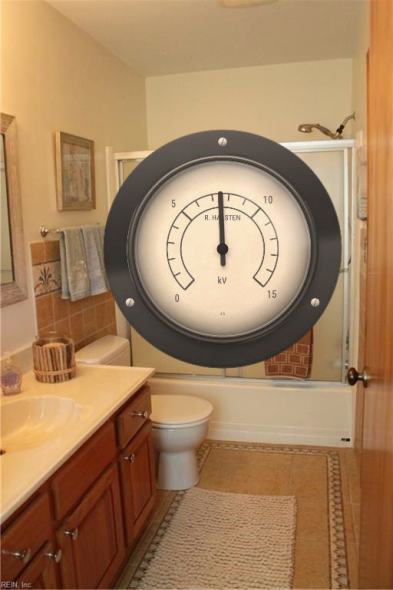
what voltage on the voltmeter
7.5 kV
